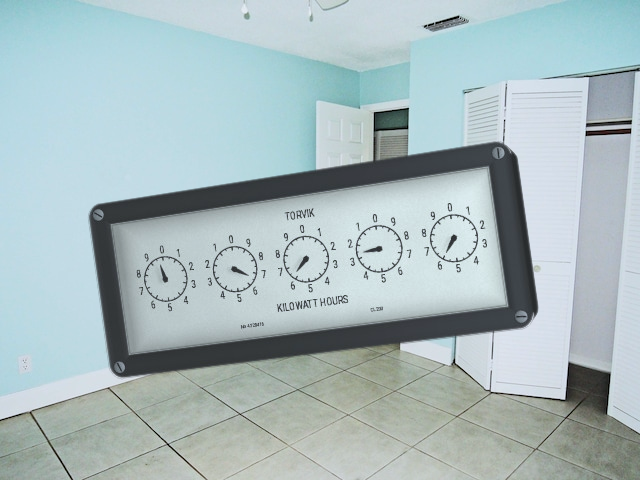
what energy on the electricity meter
96626 kWh
